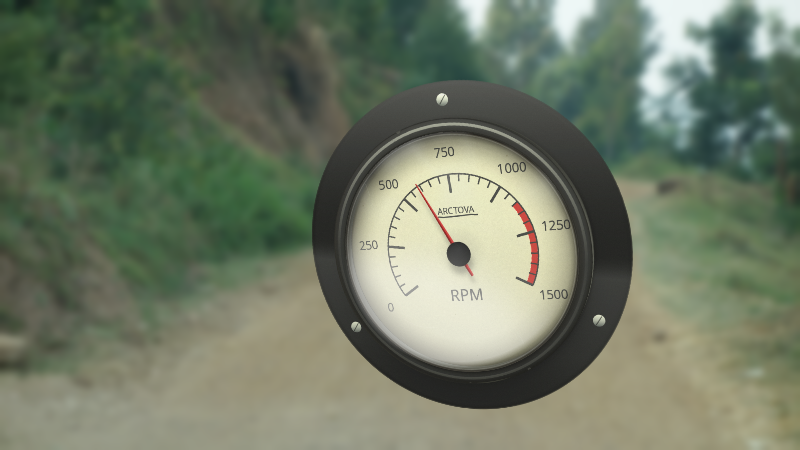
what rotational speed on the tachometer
600 rpm
